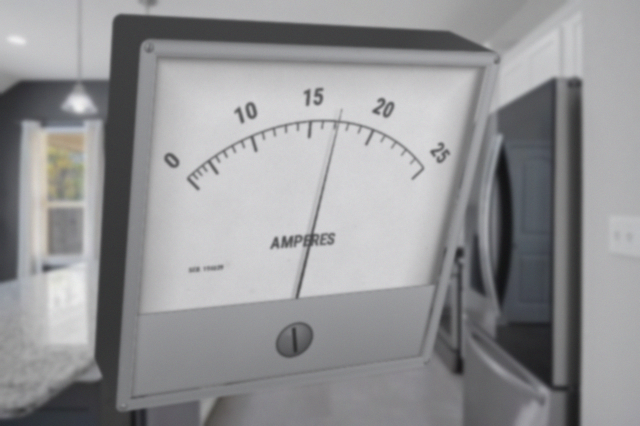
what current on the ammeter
17 A
